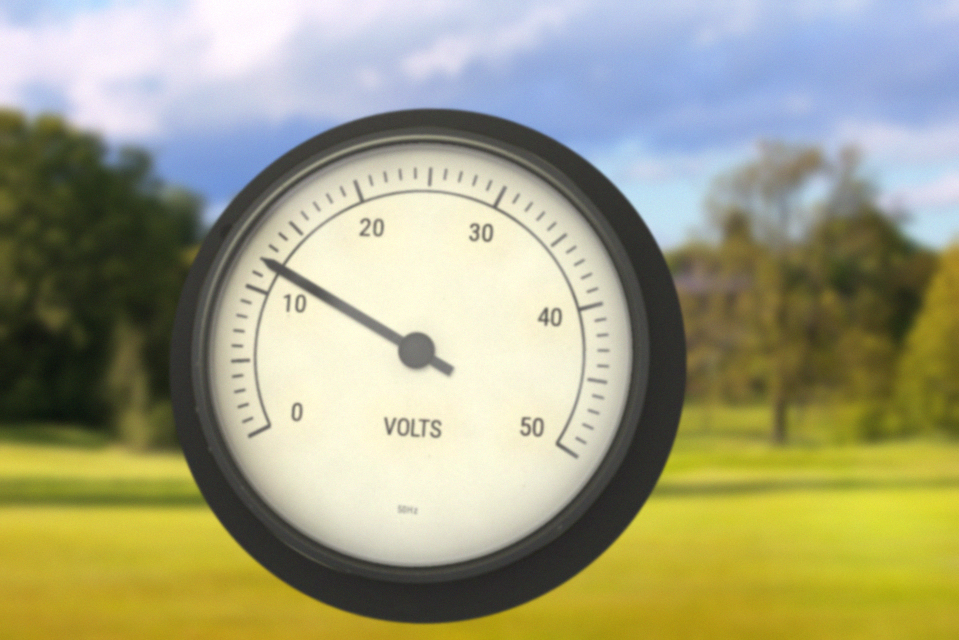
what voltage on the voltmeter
12 V
